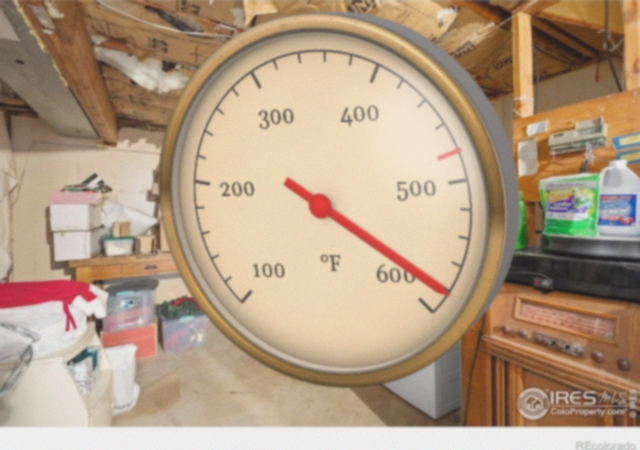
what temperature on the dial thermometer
580 °F
